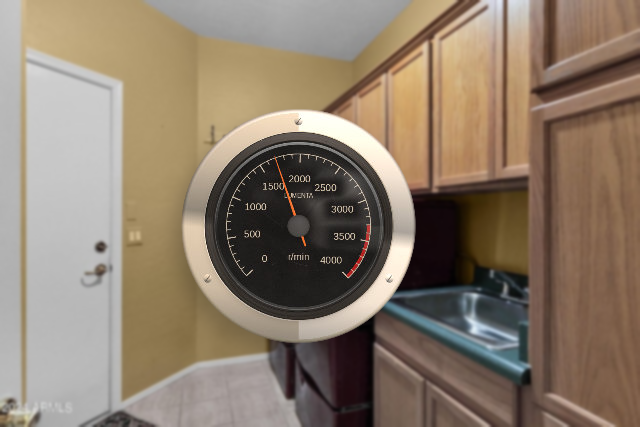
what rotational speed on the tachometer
1700 rpm
